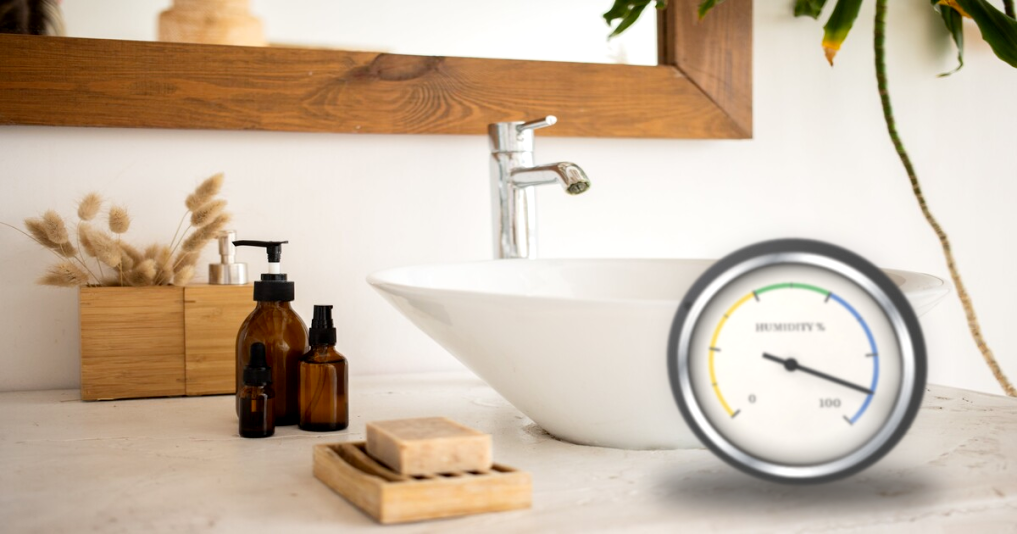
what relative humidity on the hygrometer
90 %
